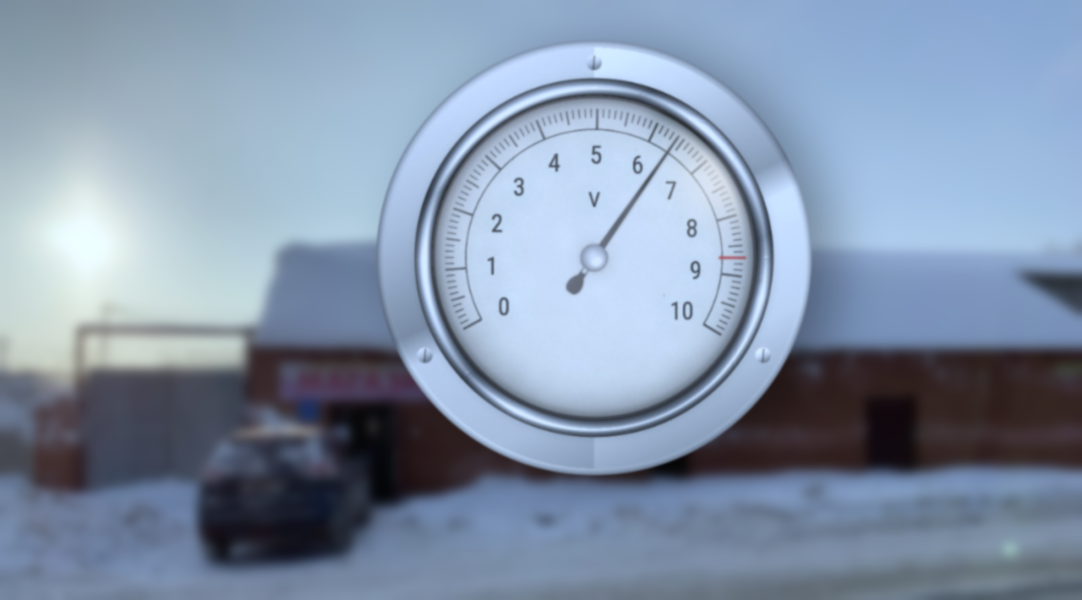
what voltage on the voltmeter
6.4 V
